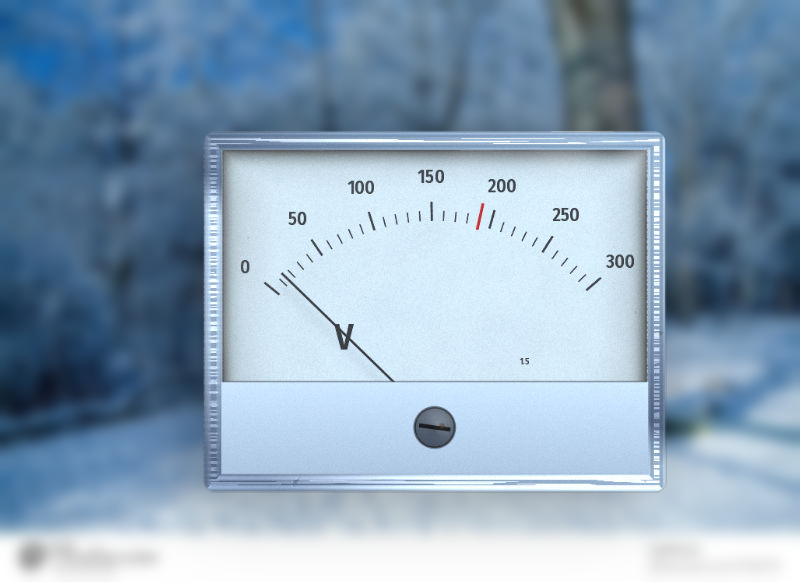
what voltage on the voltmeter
15 V
